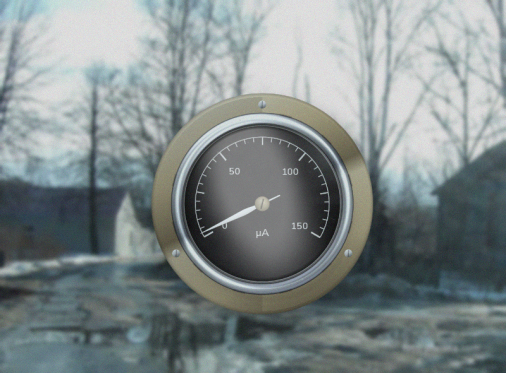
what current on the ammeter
2.5 µA
